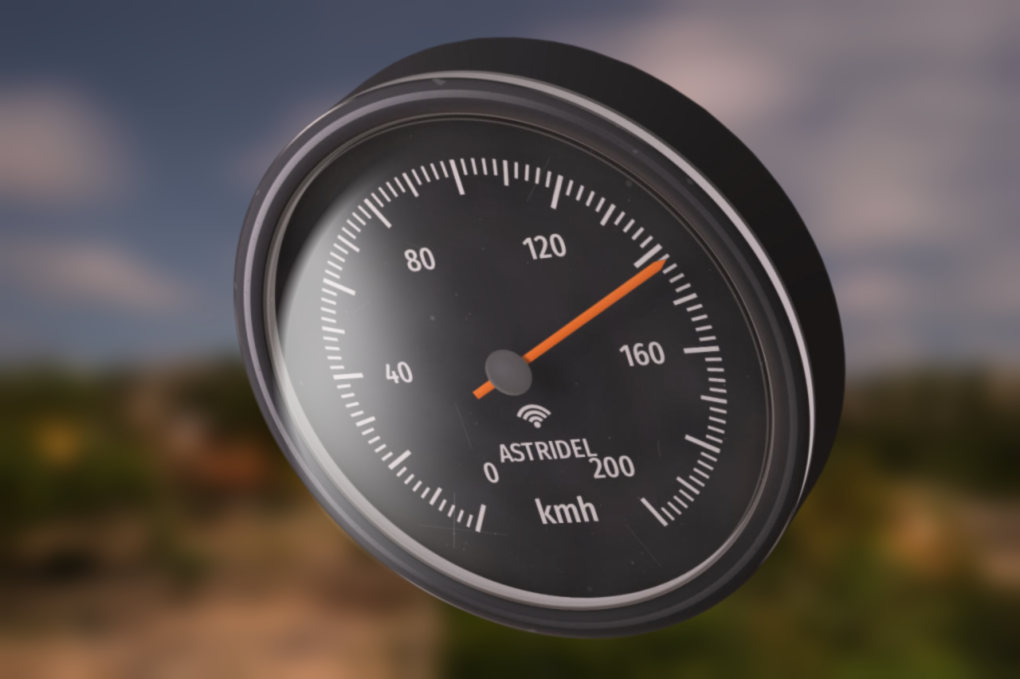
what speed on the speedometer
142 km/h
